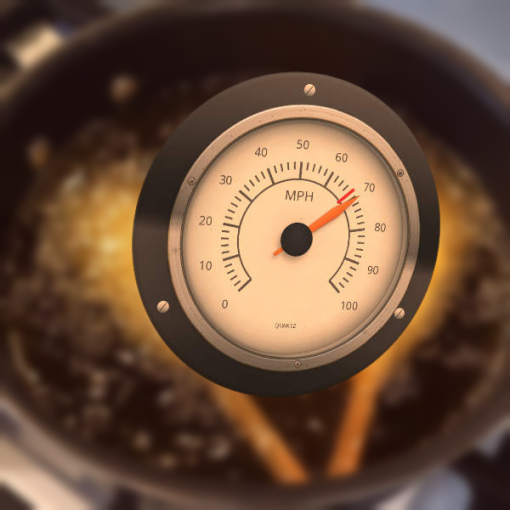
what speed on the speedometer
70 mph
